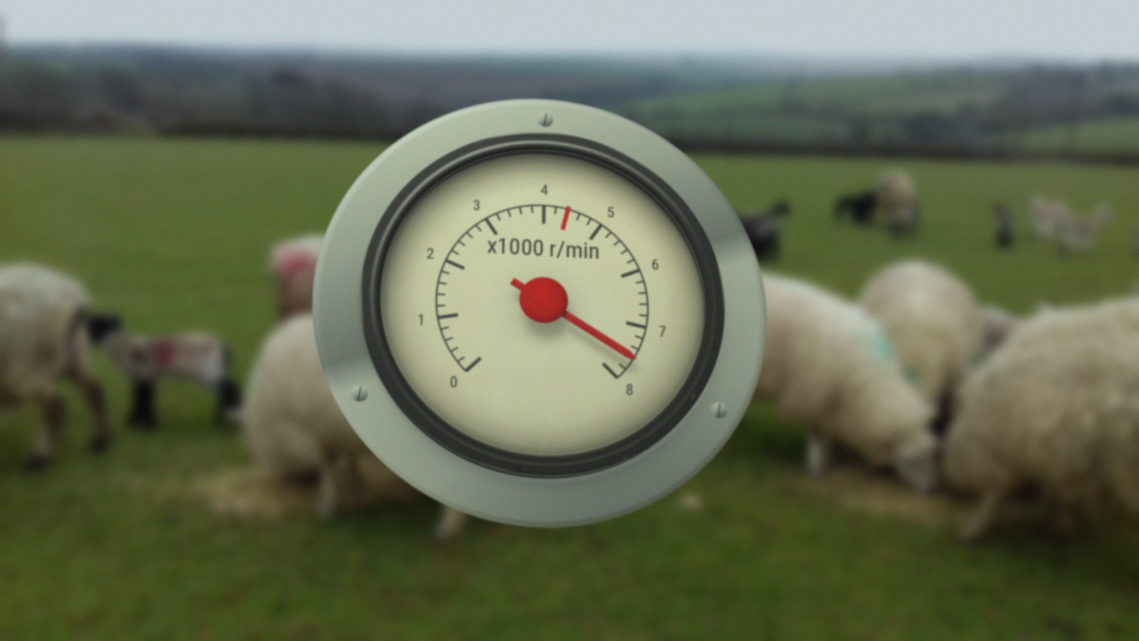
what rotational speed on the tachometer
7600 rpm
